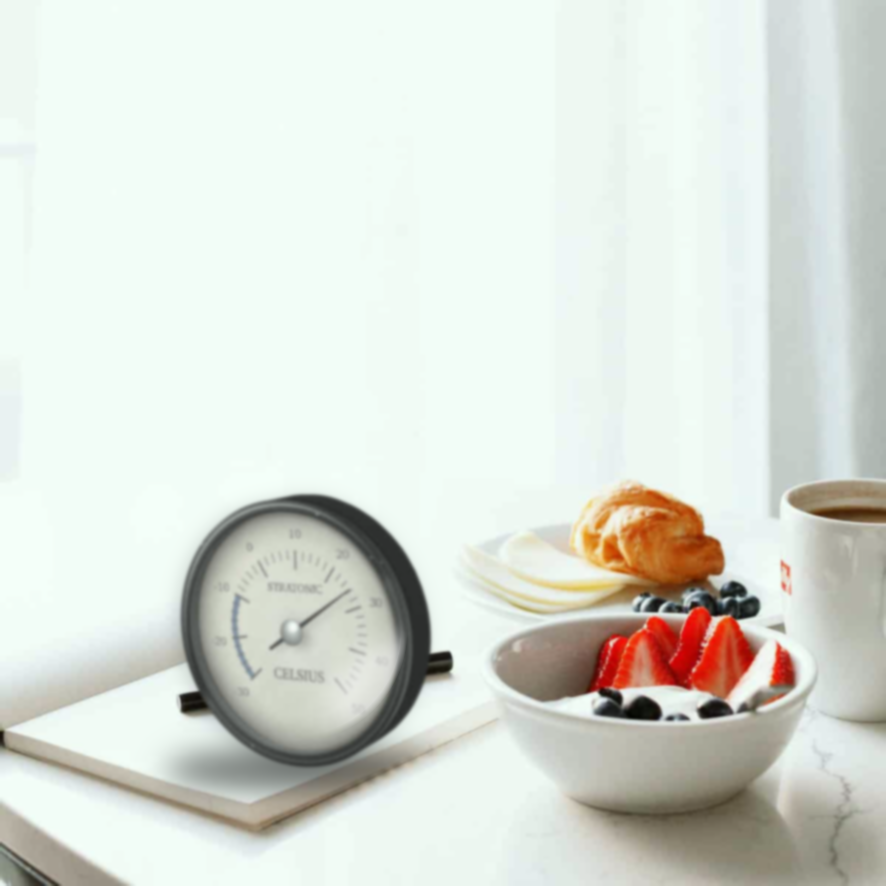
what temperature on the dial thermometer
26 °C
